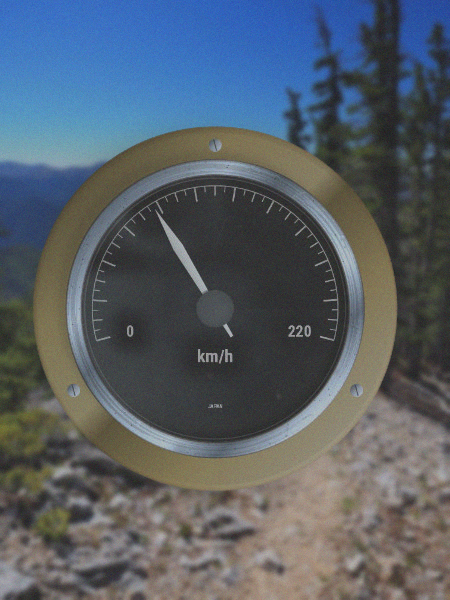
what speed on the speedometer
77.5 km/h
